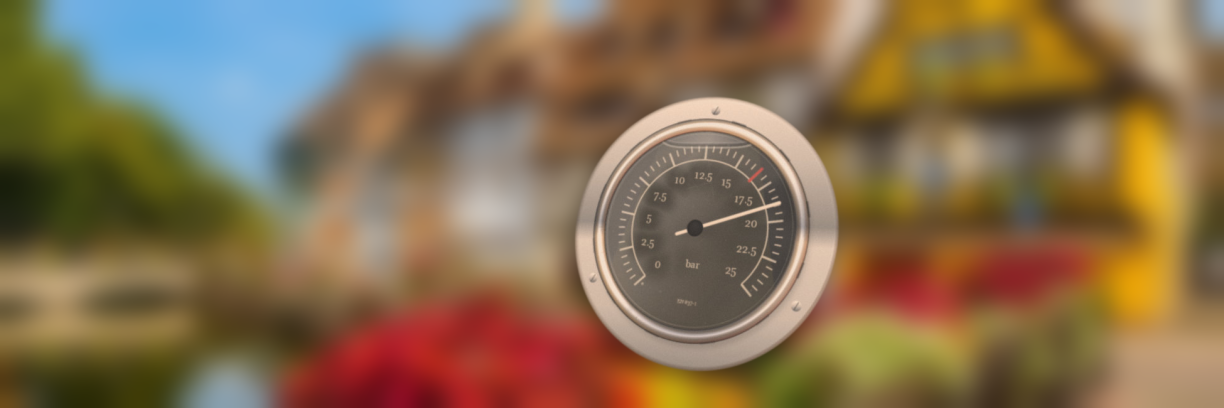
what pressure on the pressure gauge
19 bar
